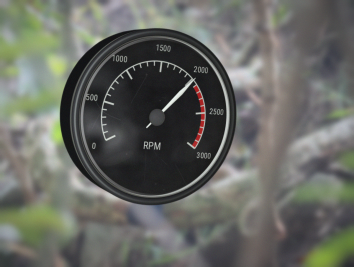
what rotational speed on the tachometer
2000 rpm
